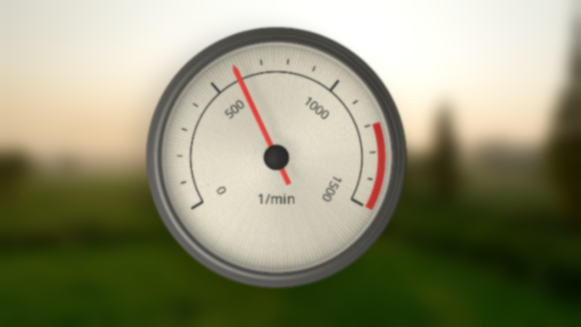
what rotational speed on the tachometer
600 rpm
